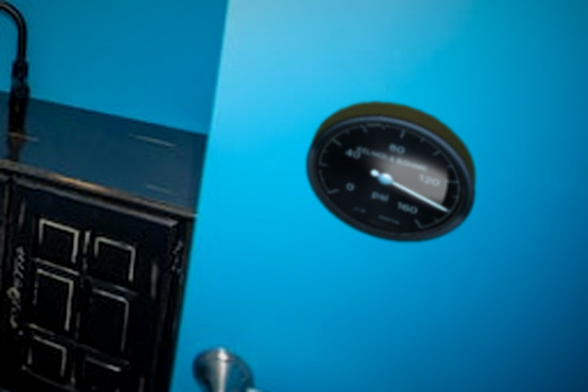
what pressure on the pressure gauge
140 psi
